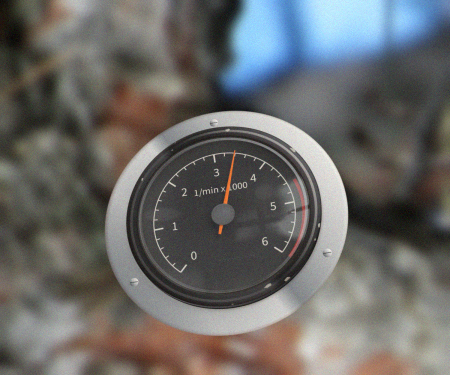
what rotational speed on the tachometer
3400 rpm
